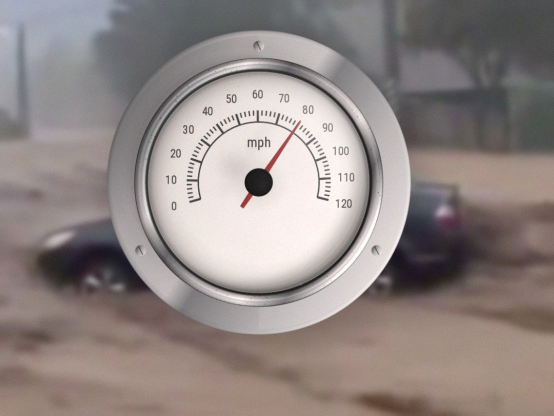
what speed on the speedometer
80 mph
